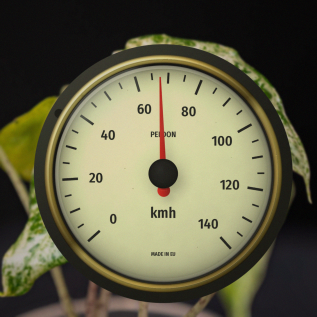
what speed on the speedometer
67.5 km/h
